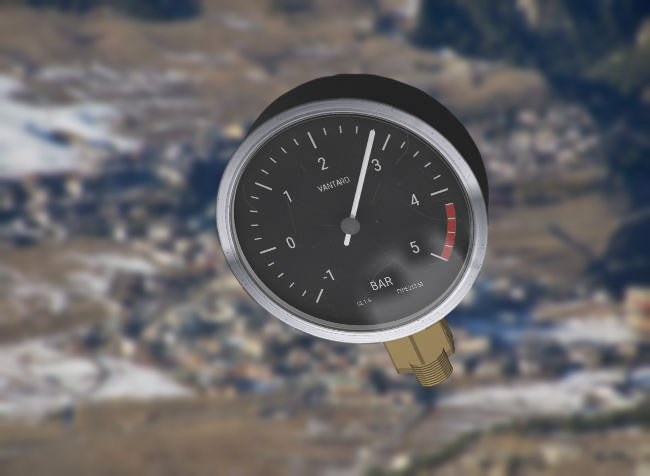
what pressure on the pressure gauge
2.8 bar
